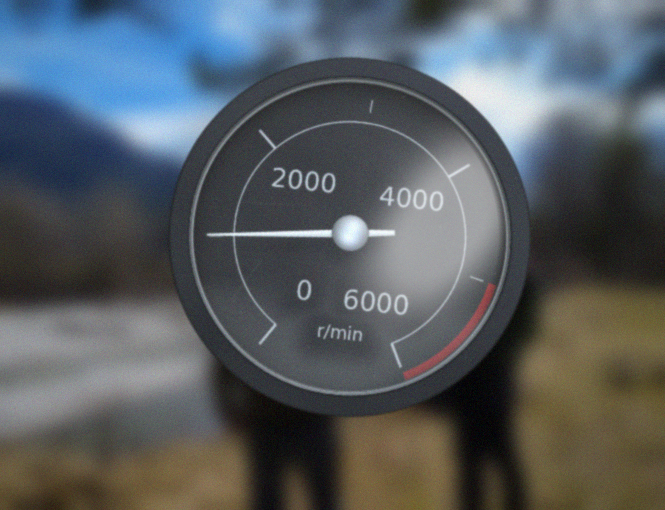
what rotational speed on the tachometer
1000 rpm
